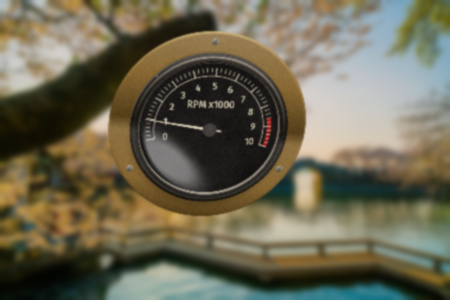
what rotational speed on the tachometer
1000 rpm
